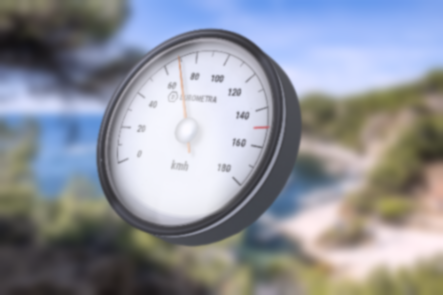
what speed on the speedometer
70 km/h
